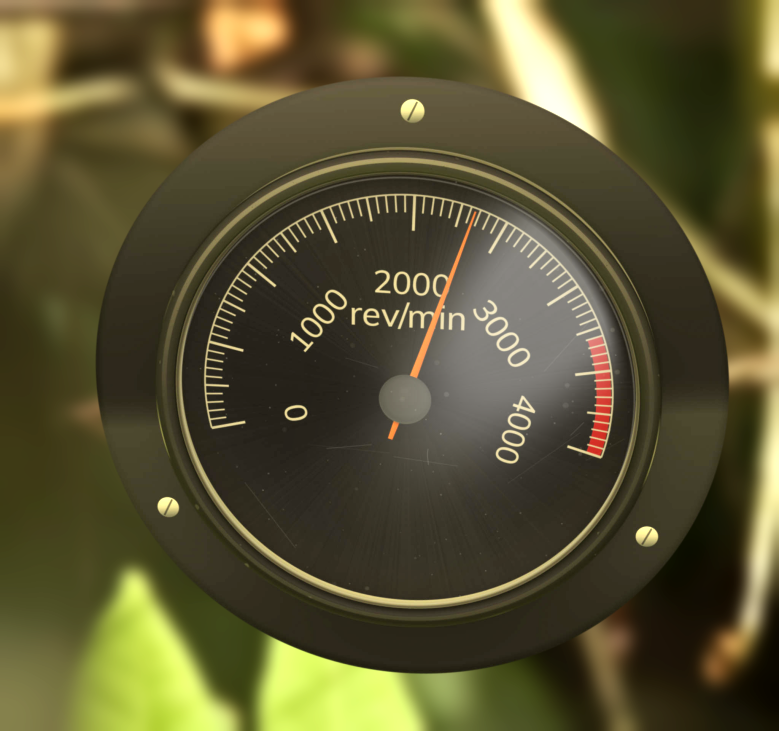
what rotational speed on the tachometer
2325 rpm
